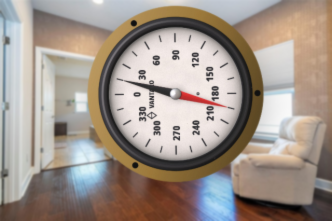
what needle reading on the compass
195 °
